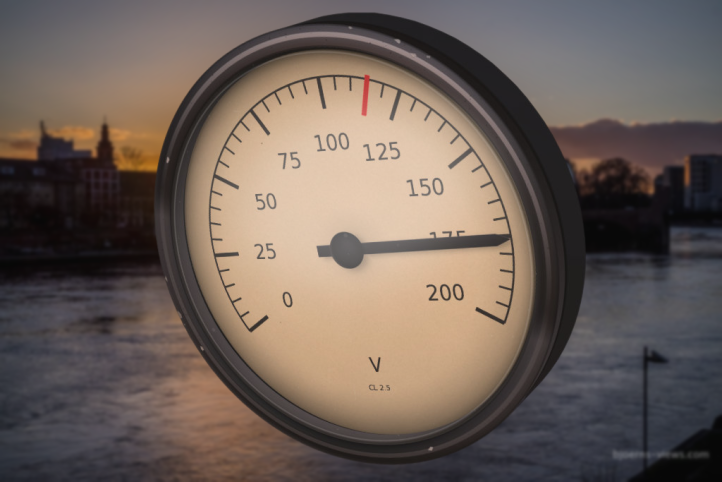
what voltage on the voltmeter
175 V
